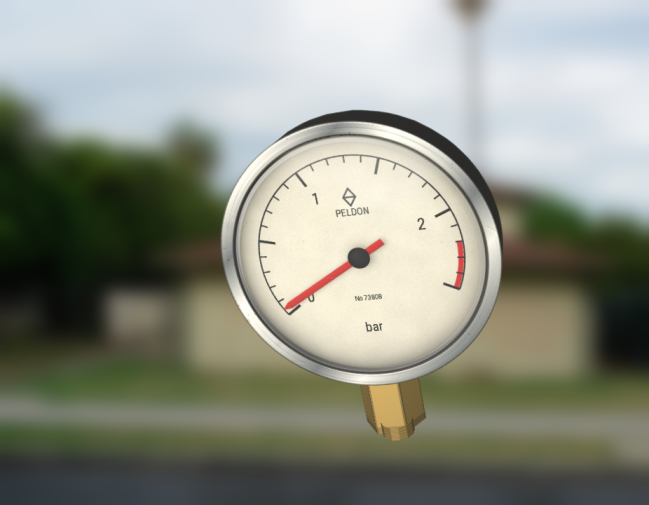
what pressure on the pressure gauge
0.05 bar
